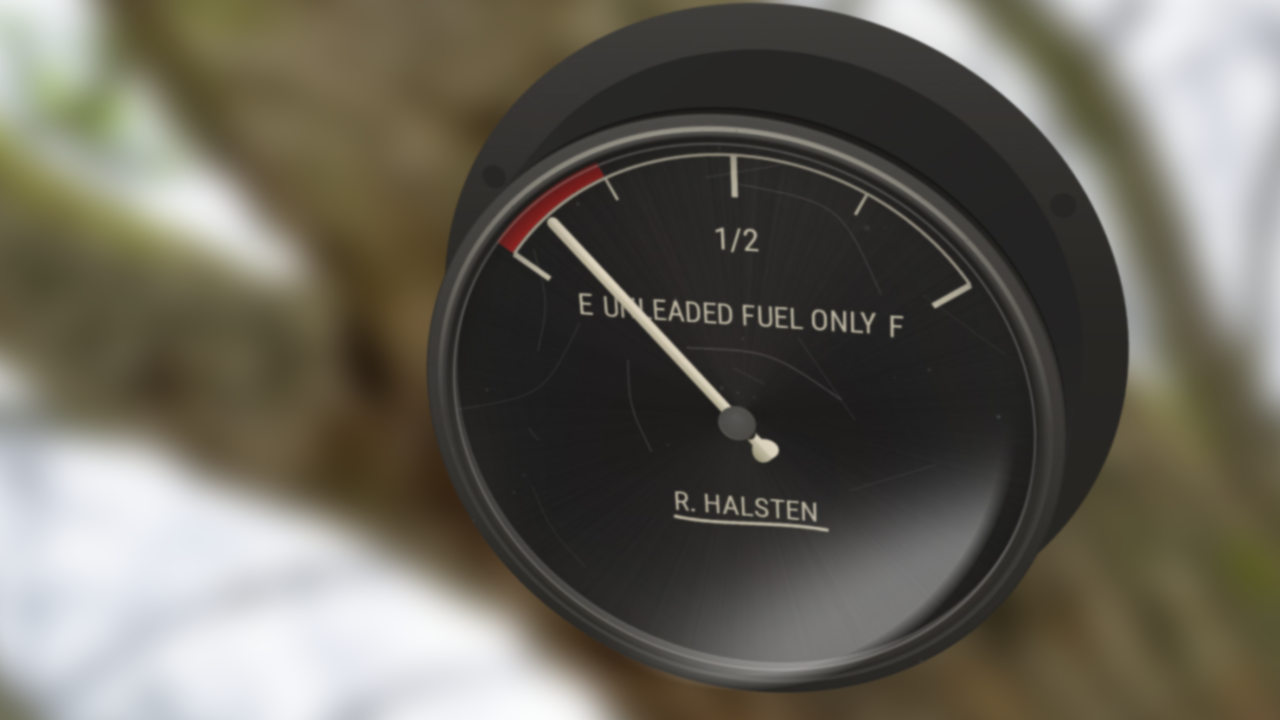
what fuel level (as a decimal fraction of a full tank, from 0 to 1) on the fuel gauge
0.125
